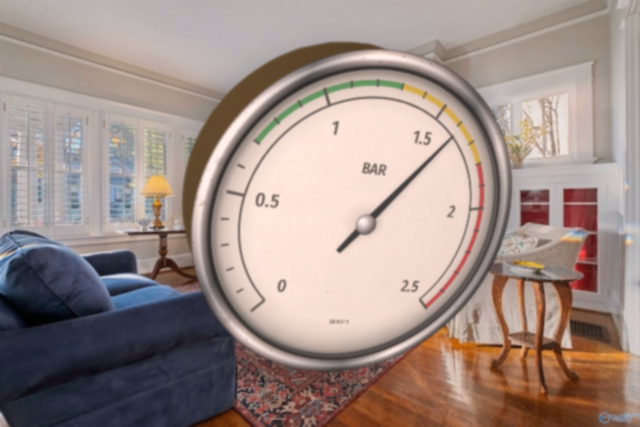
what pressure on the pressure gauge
1.6 bar
